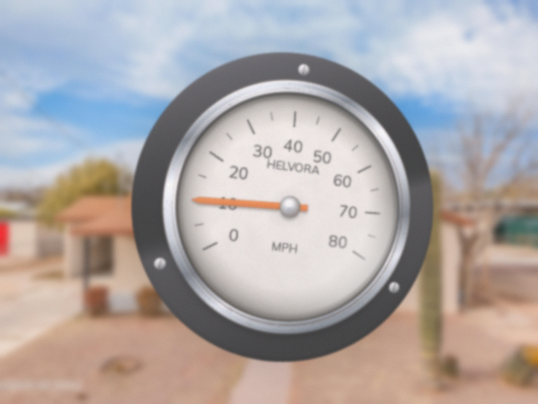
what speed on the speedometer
10 mph
